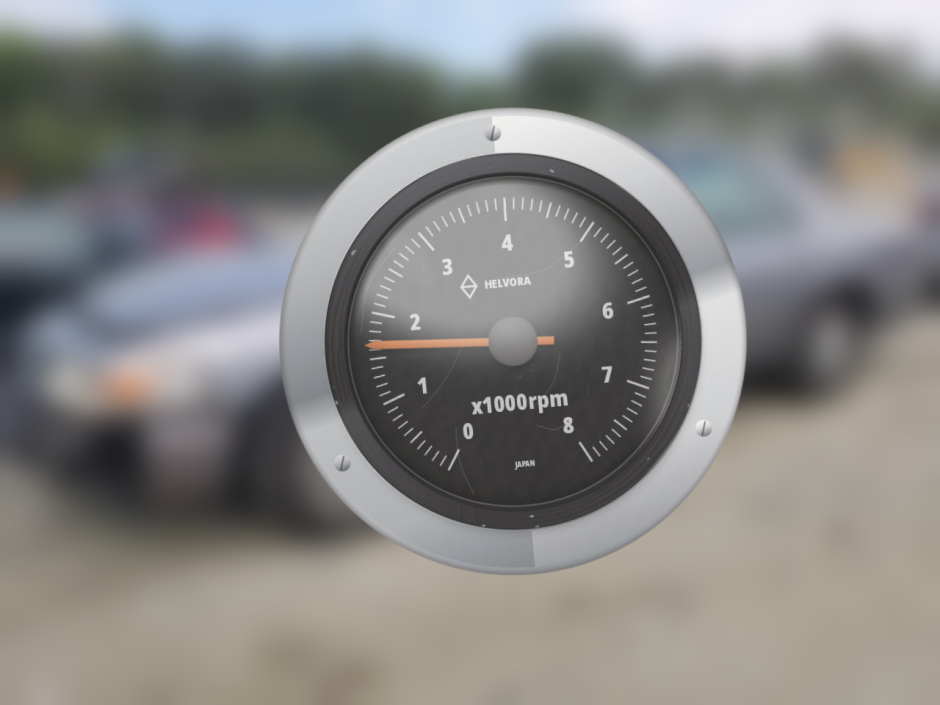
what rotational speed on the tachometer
1650 rpm
